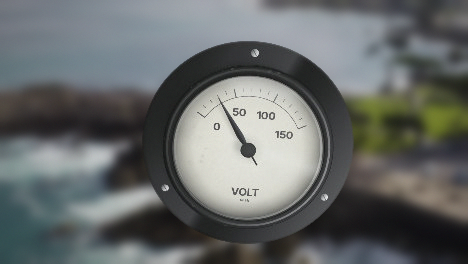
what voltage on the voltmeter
30 V
